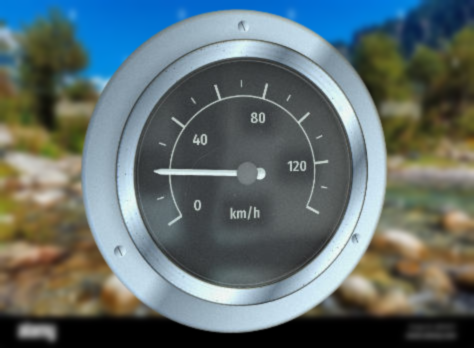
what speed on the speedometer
20 km/h
